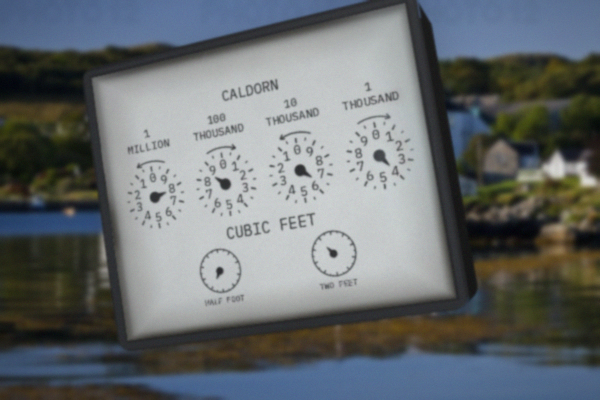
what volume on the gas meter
786400 ft³
